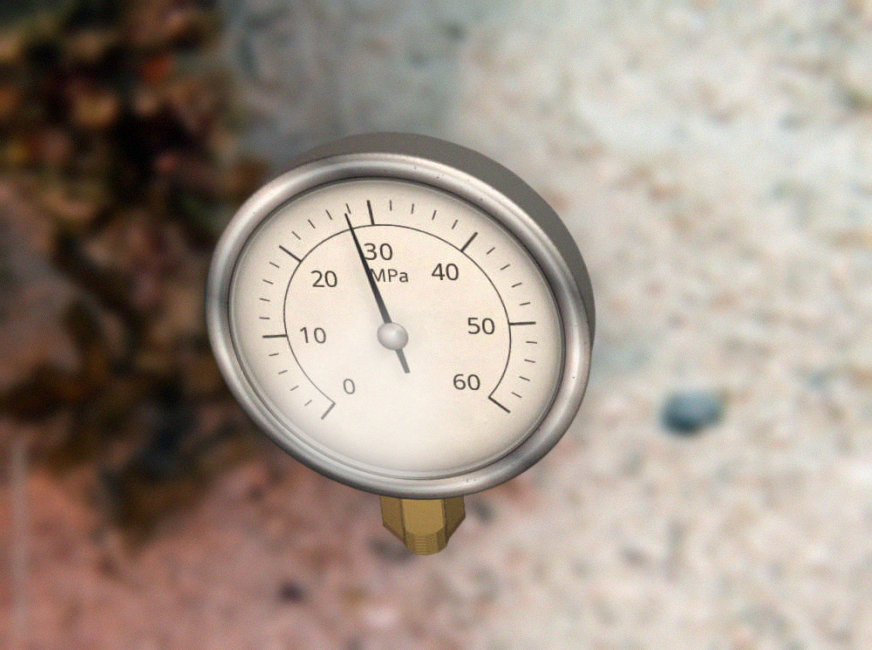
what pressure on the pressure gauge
28 MPa
